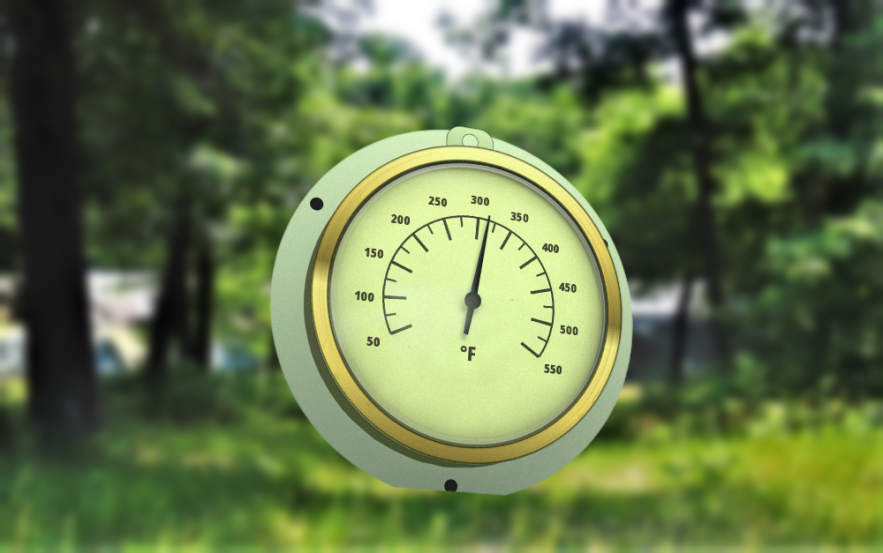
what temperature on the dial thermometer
312.5 °F
